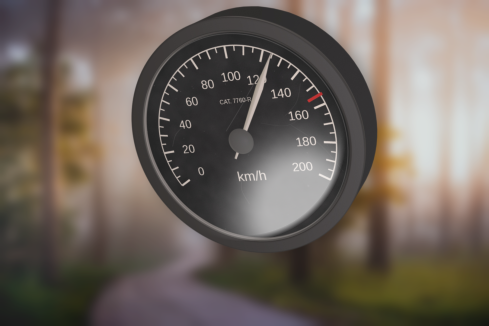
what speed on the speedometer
125 km/h
